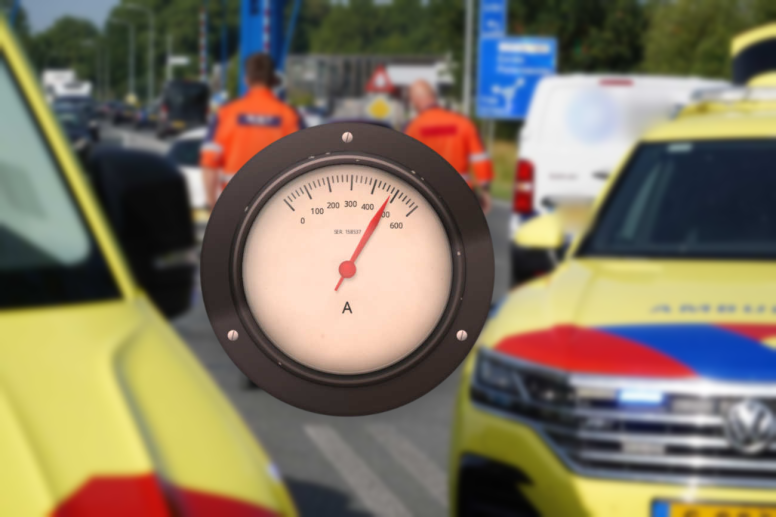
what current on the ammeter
480 A
